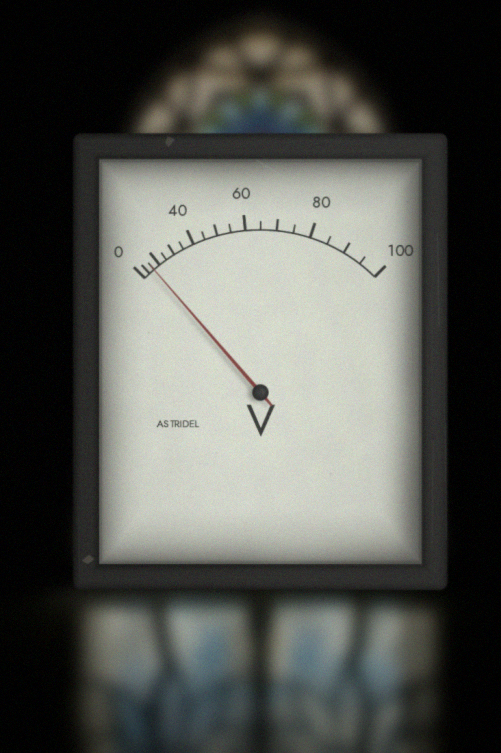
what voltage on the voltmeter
15 V
